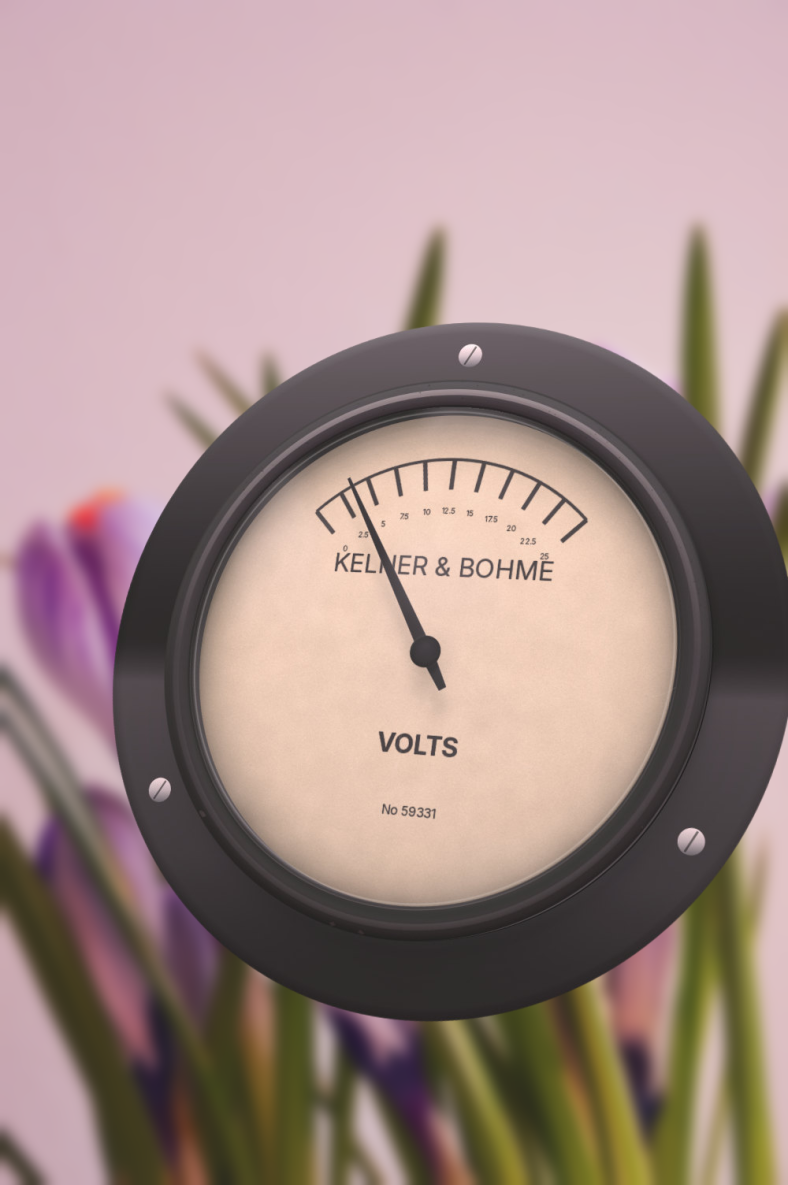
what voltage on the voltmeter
3.75 V
